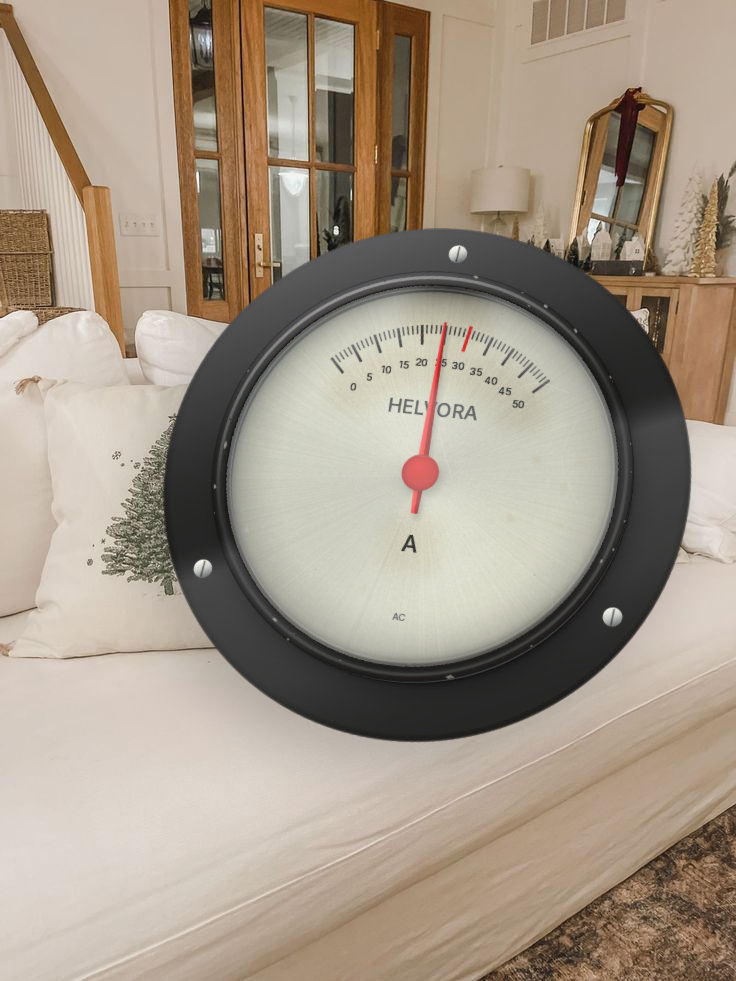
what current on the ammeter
25 A
